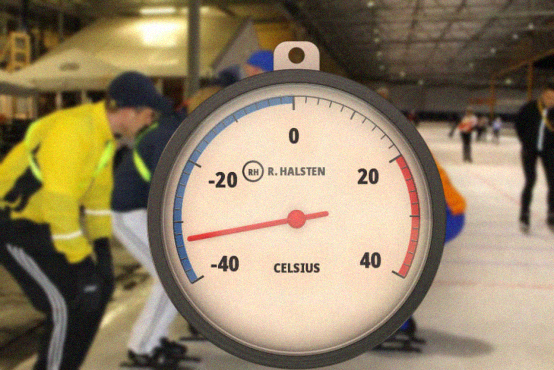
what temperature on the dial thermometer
-33 °C
